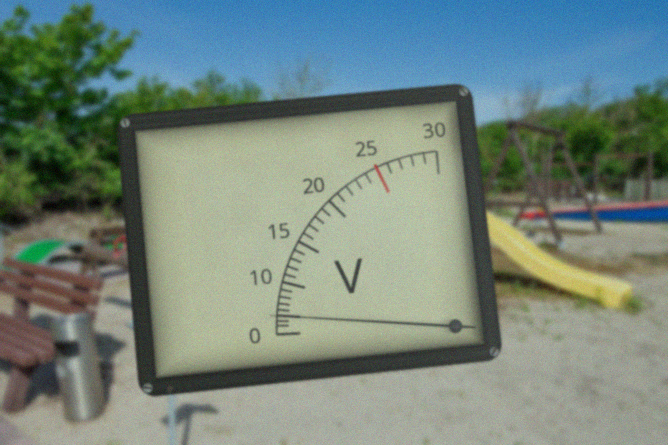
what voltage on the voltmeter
5 V
